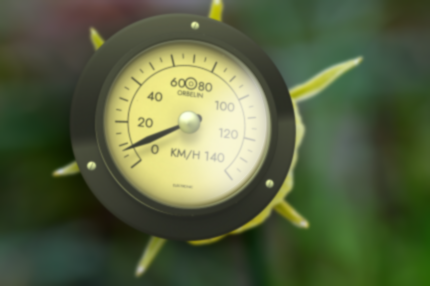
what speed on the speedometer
7.5 km/h
